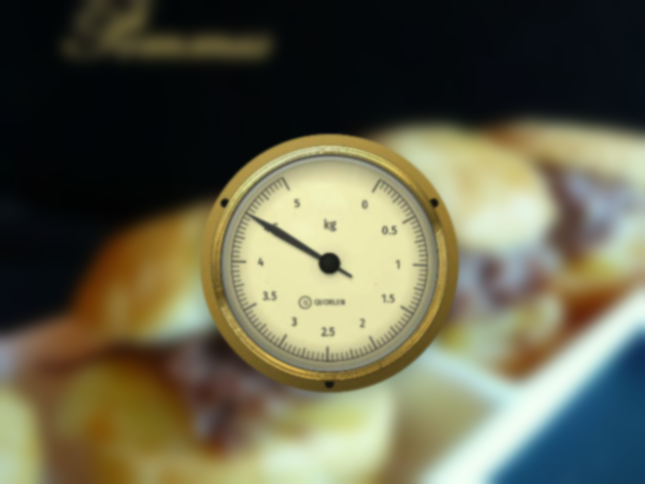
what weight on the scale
4.5 kg
